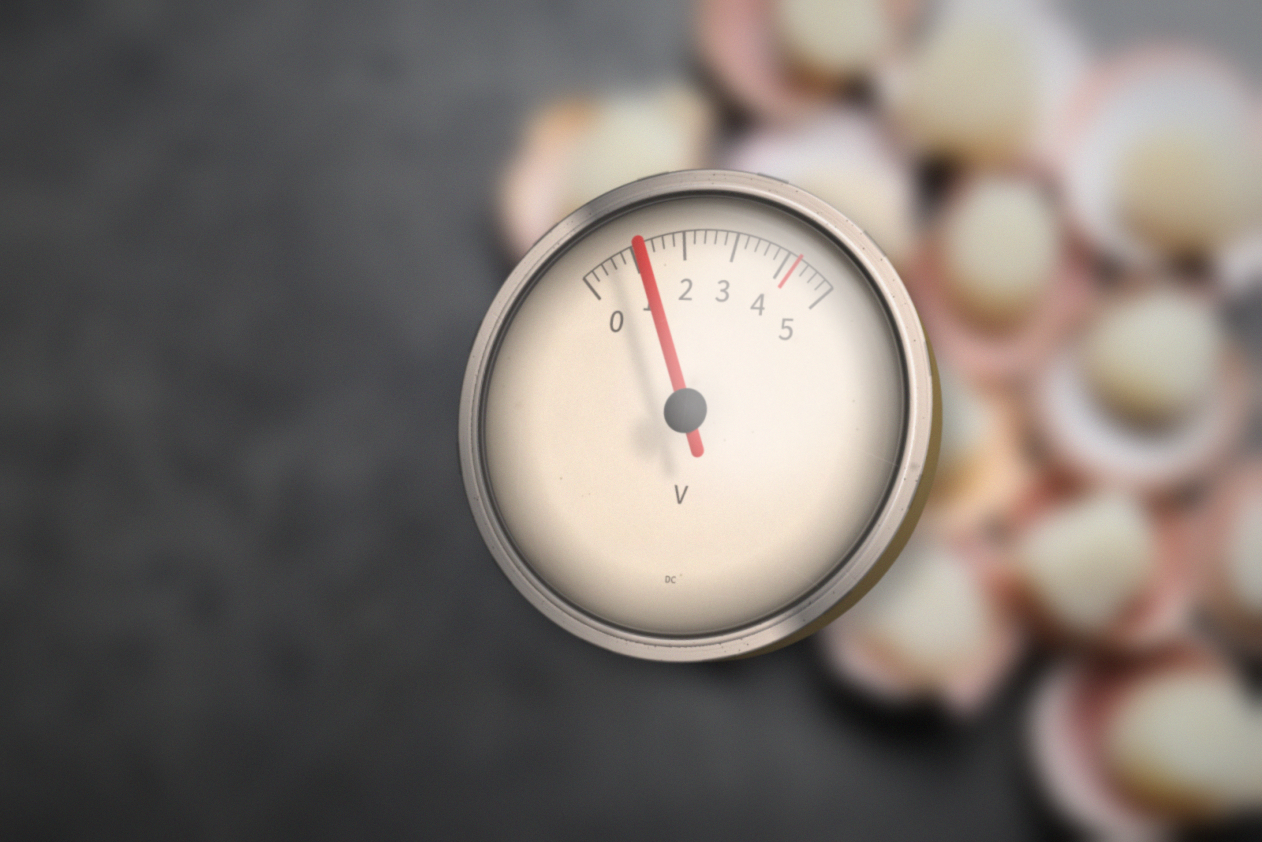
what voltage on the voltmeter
1.2 V
